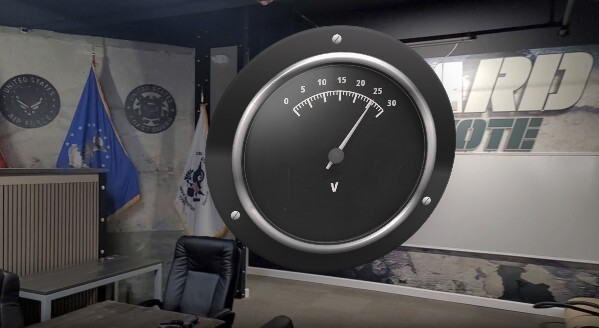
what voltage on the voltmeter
25 V
